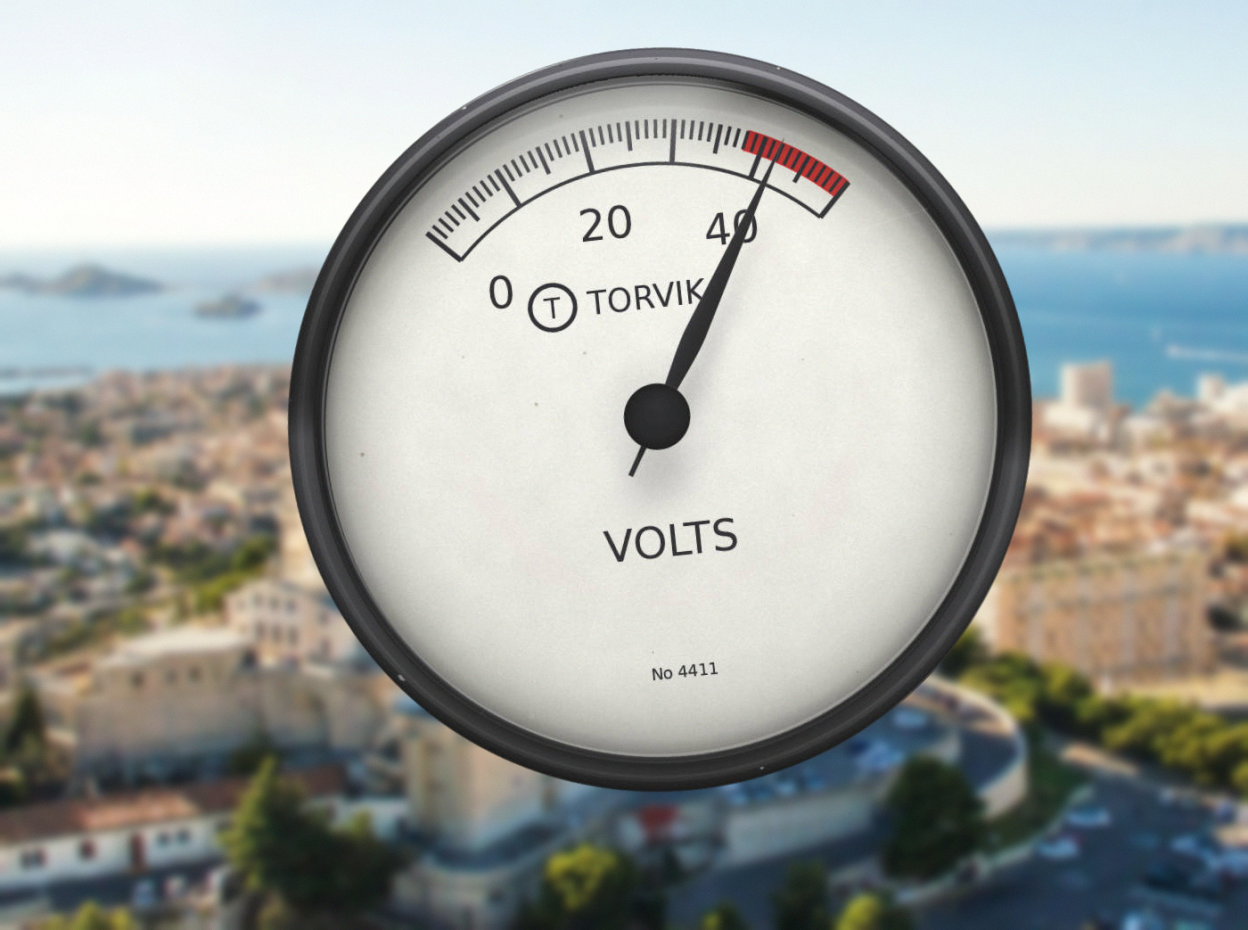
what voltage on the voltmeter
42 V
